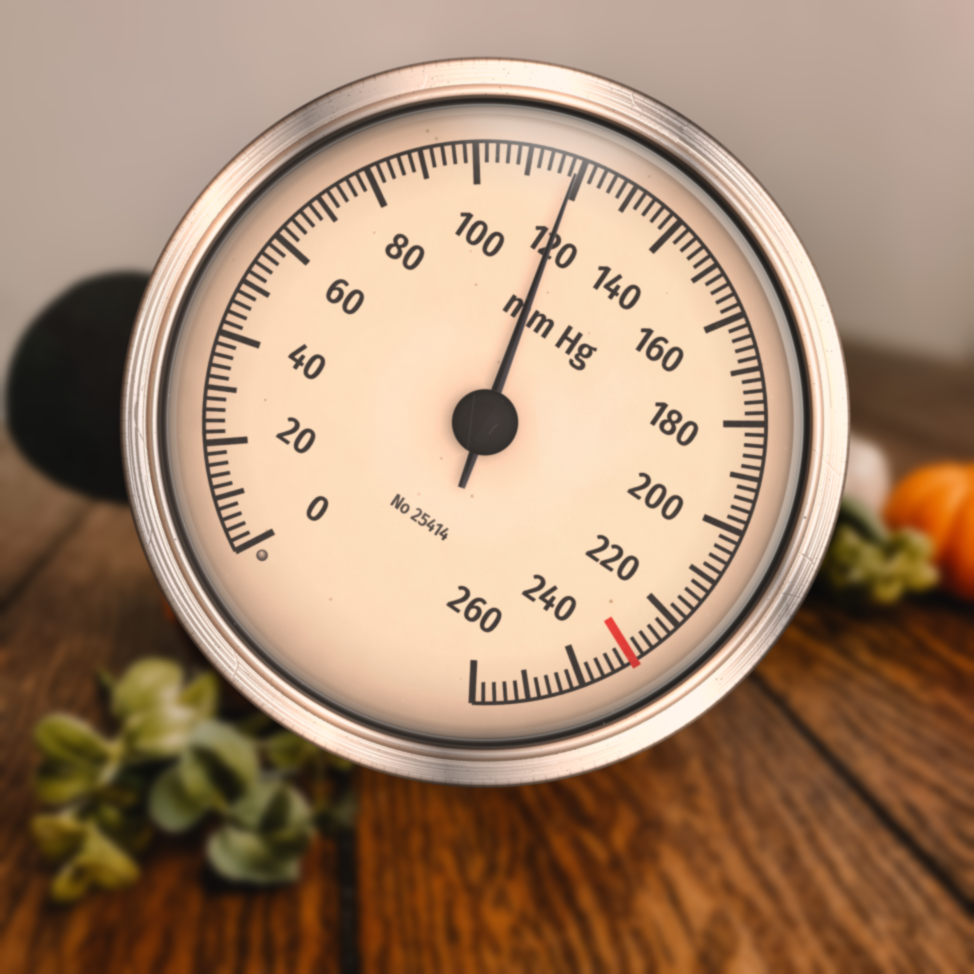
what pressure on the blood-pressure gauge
119 mmHg
